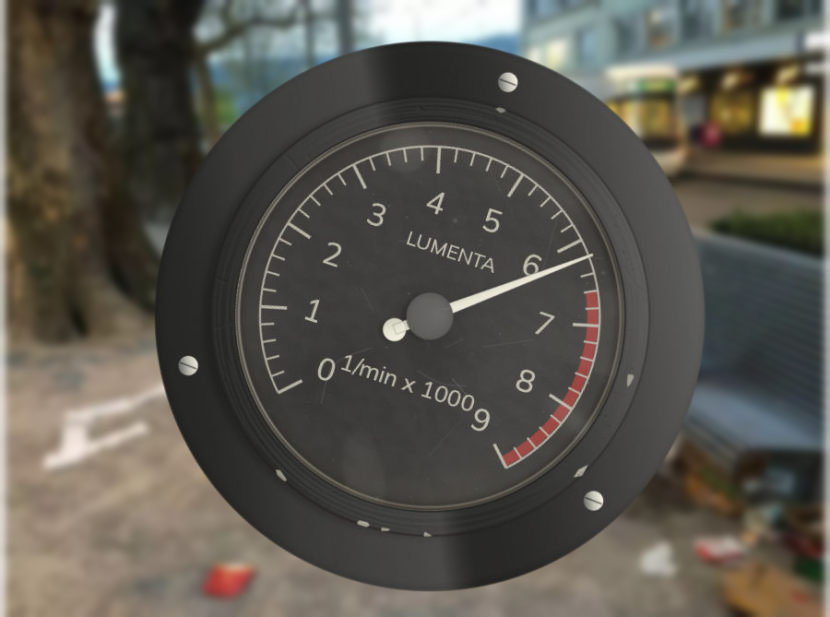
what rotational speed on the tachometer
6200 rpm
